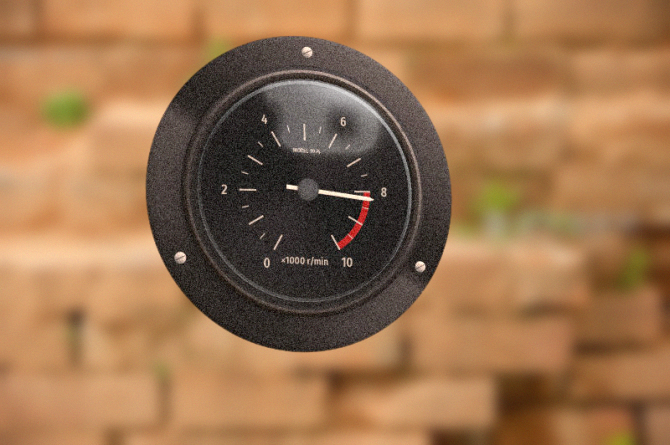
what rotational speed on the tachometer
8250 rpm
